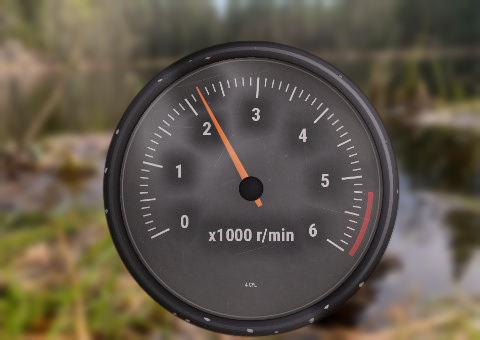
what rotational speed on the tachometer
2200 rpm
